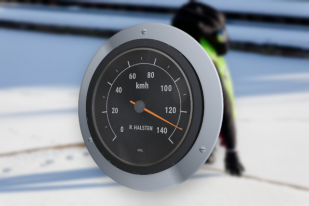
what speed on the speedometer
130 km/h
